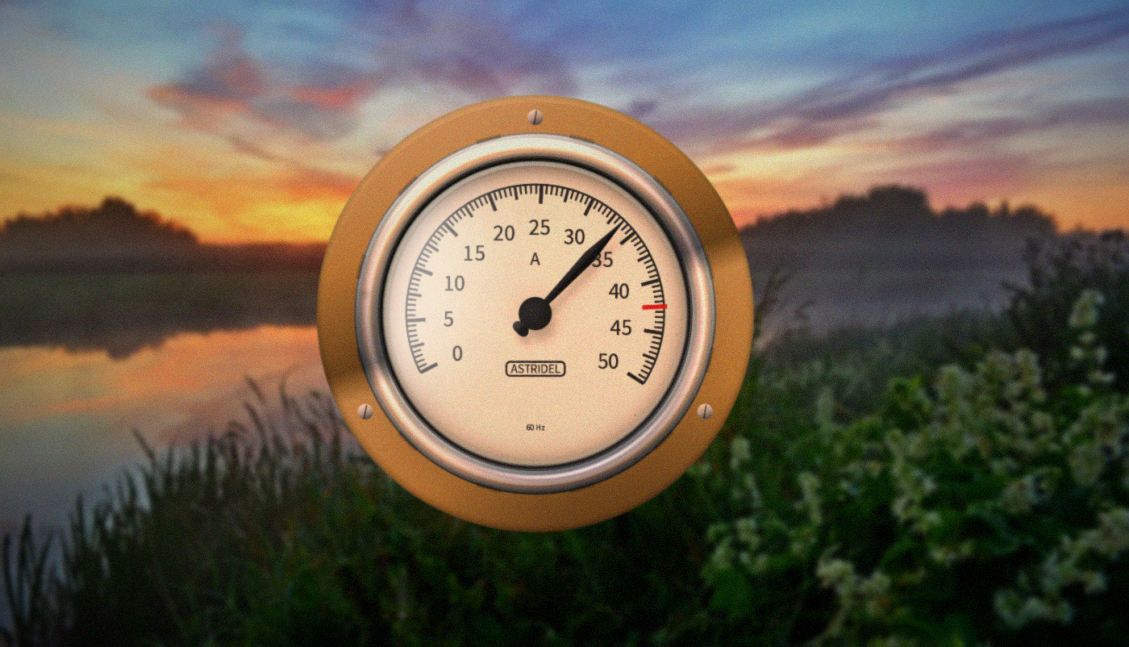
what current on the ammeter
33.5 A
